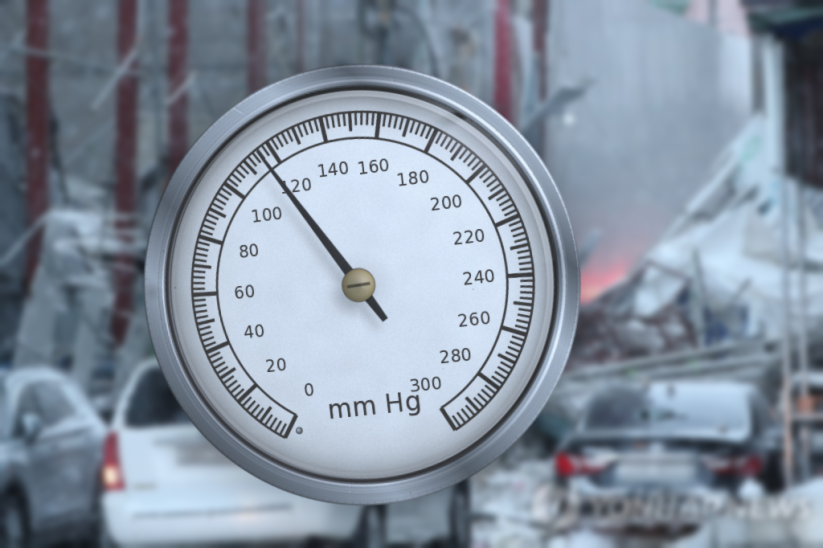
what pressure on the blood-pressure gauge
116 mmHg
